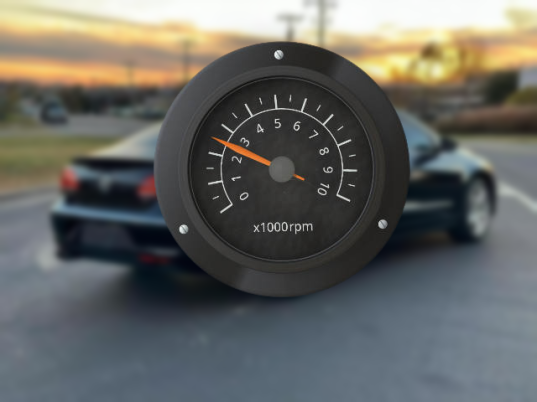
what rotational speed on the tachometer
2500 rpm
